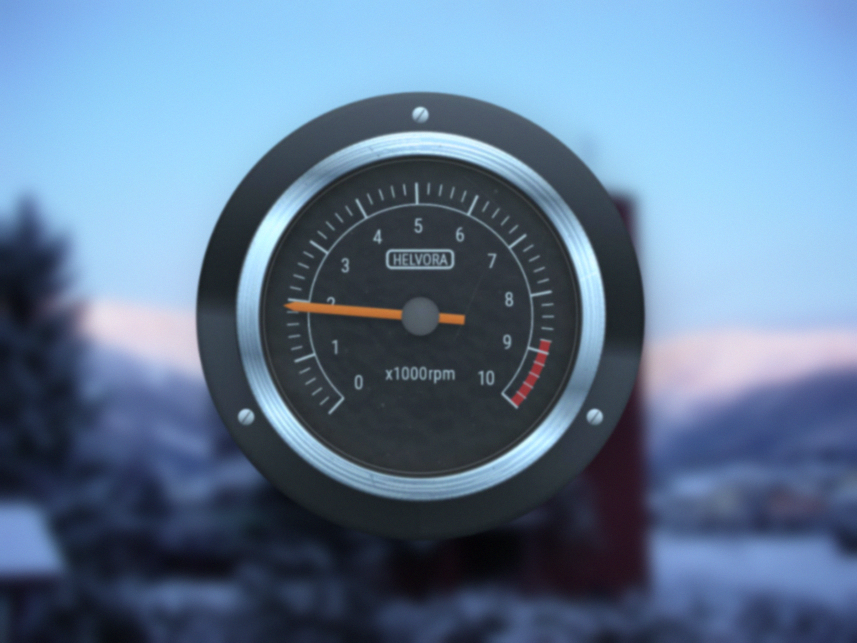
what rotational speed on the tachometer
1900 rpm
